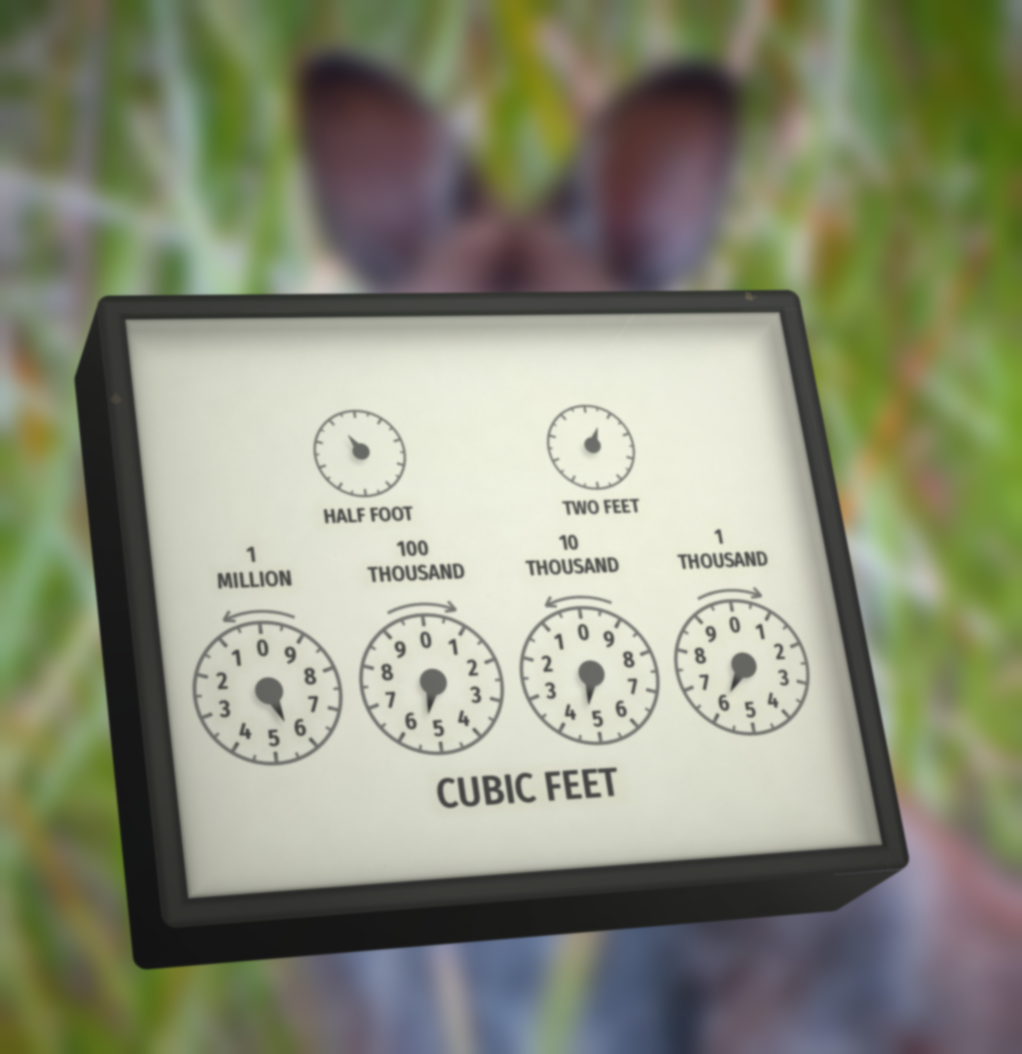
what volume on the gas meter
554600 ft³
